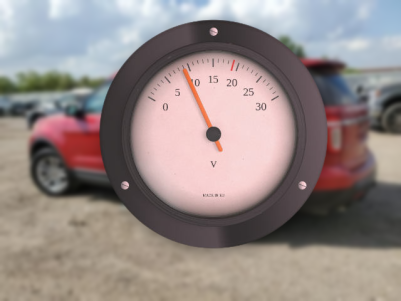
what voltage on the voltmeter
9 V
